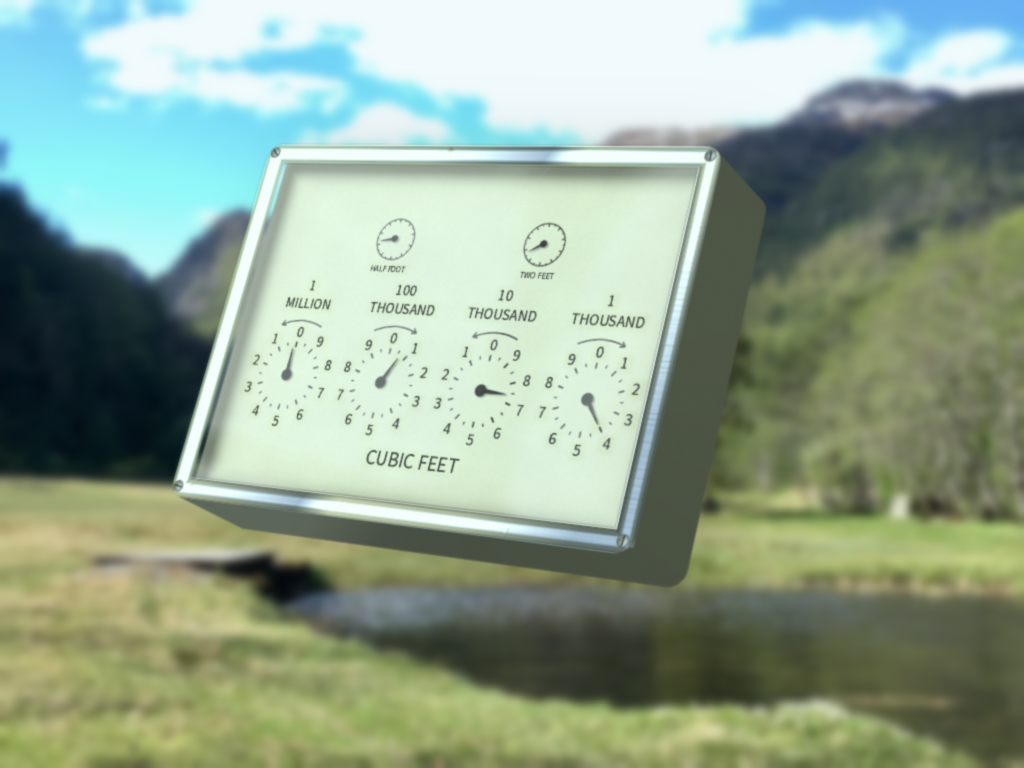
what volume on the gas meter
7400 ft³
